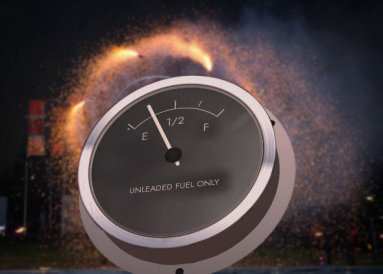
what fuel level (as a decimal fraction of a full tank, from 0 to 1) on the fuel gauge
0.25
